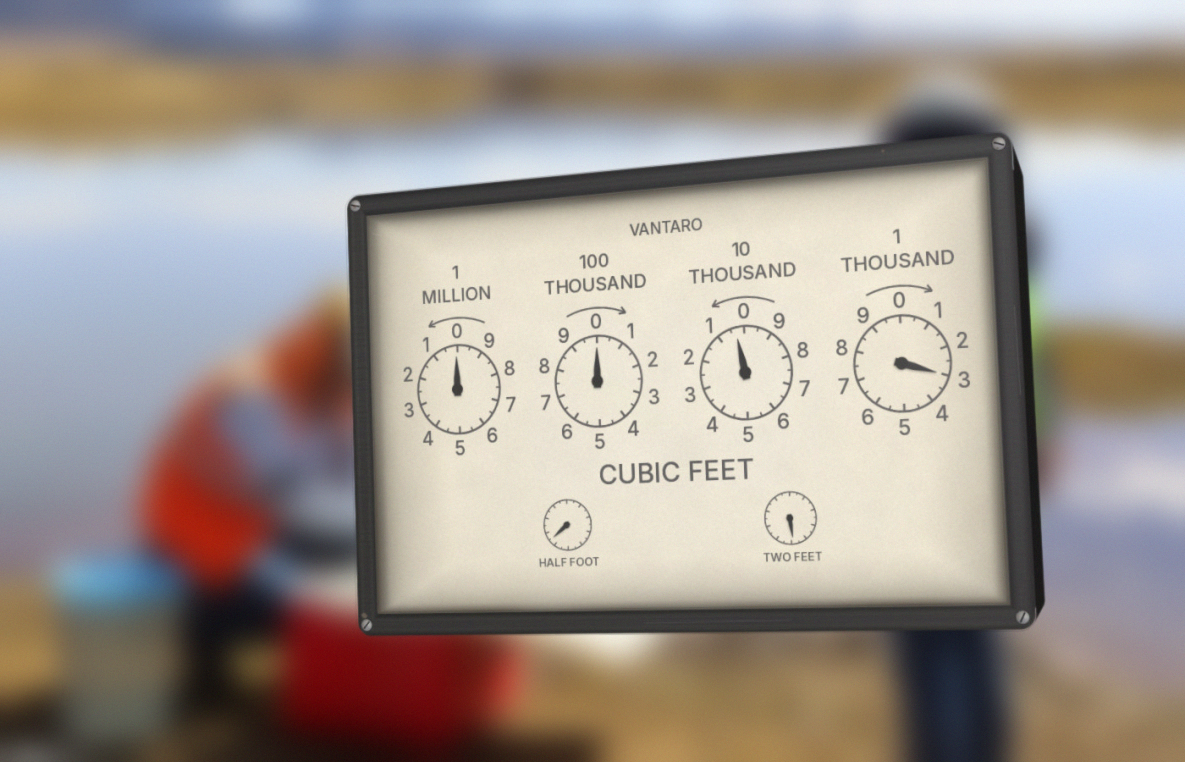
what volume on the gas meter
300 ft³
